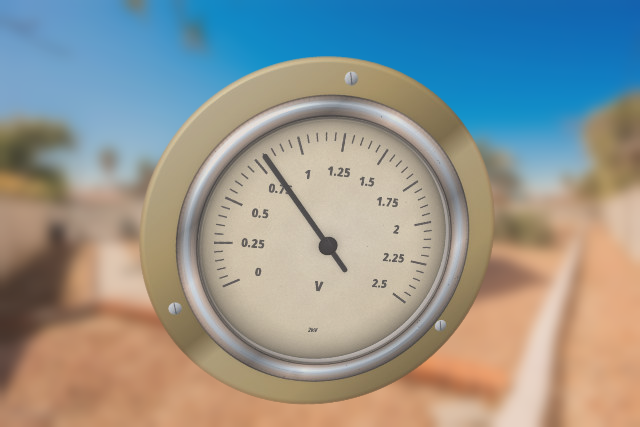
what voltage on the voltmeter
0.8 V
